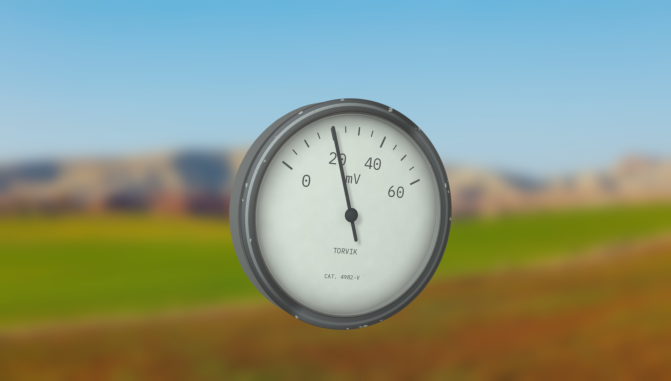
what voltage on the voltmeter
20 mV
